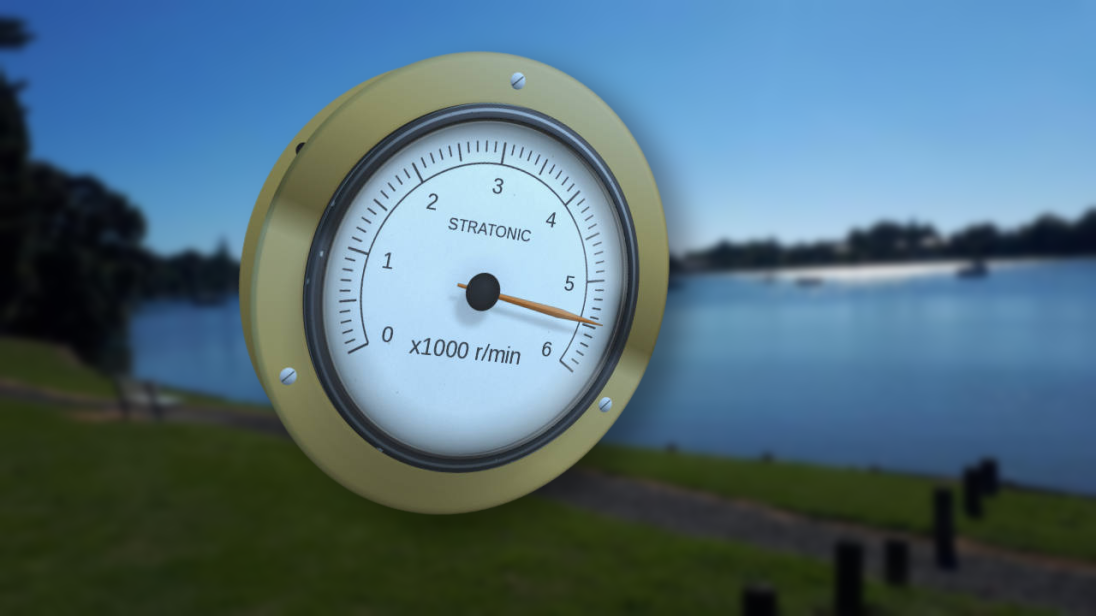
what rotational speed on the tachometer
5450 rpm
